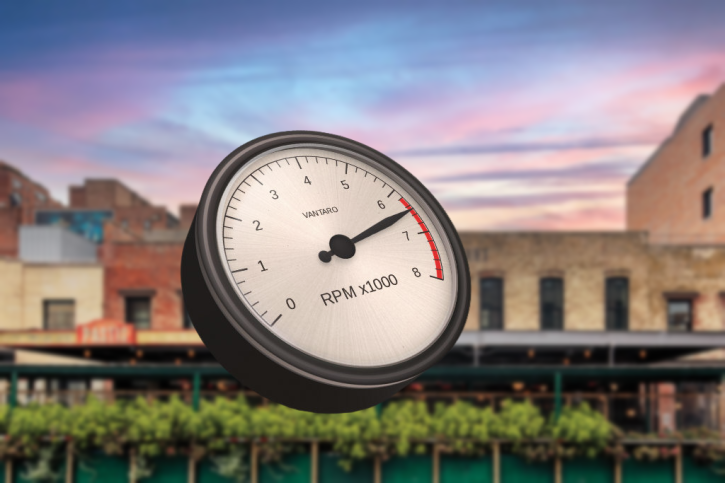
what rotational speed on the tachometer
6500 rpm
